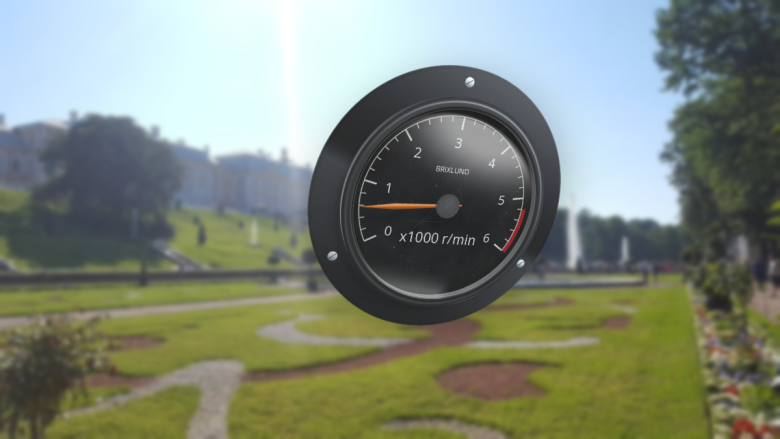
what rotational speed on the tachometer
600 rpm
